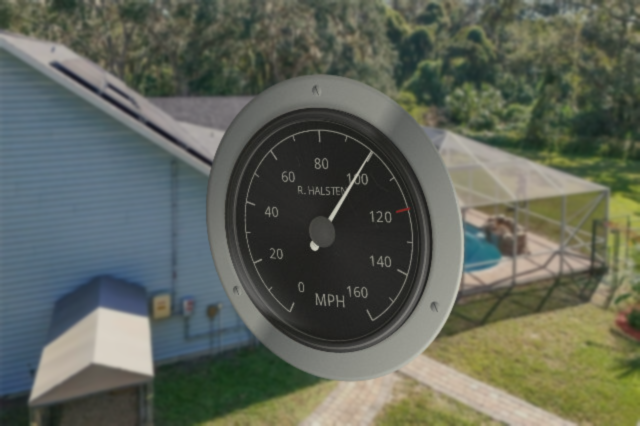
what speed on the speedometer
100 mph
